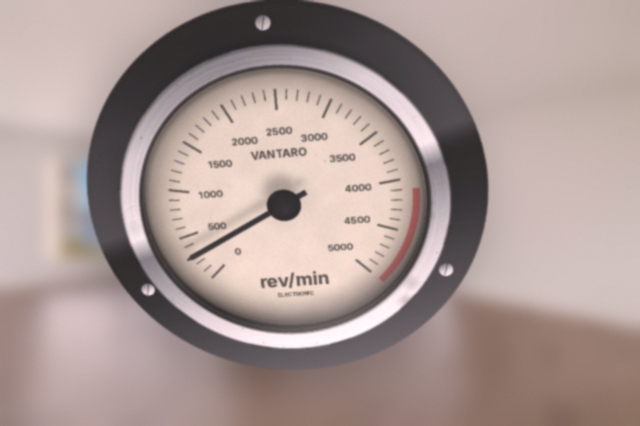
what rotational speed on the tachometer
300 rpm
